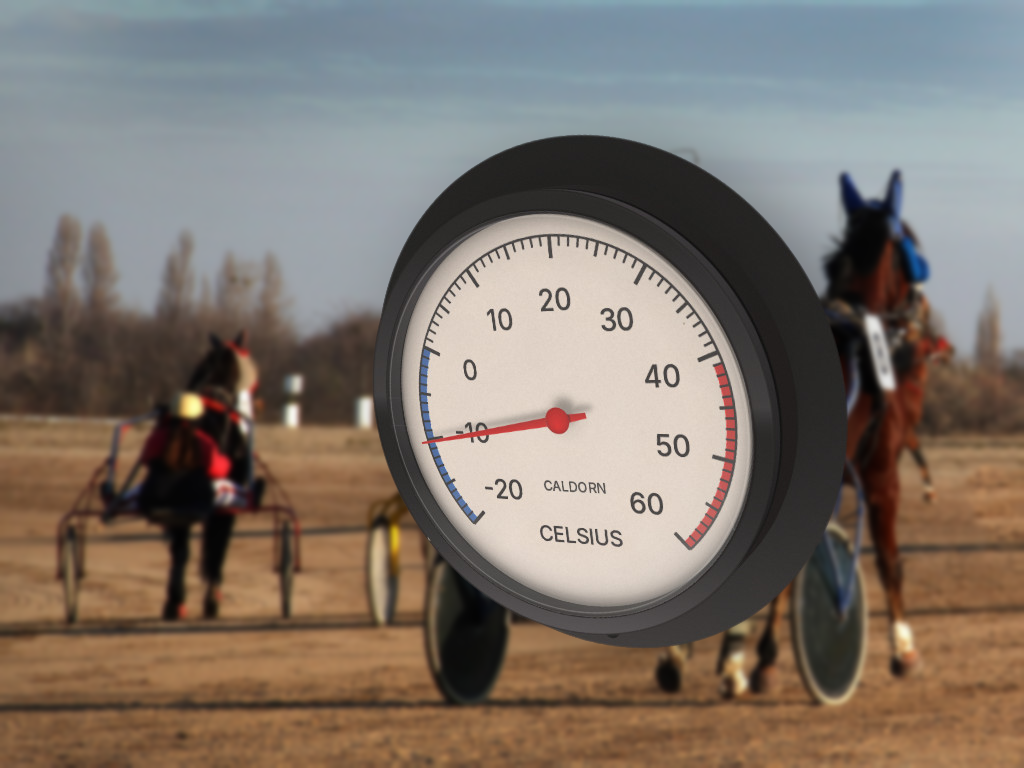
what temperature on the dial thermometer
-10 °C
